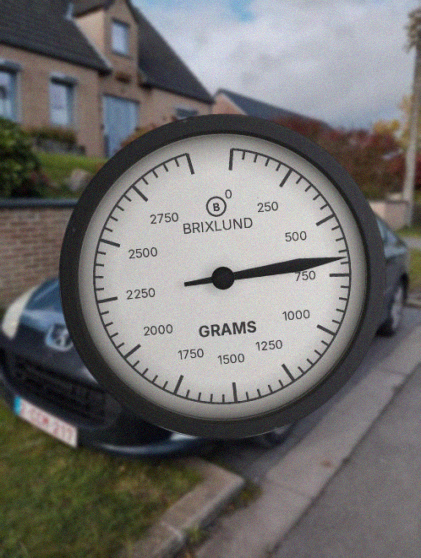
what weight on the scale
675 g
